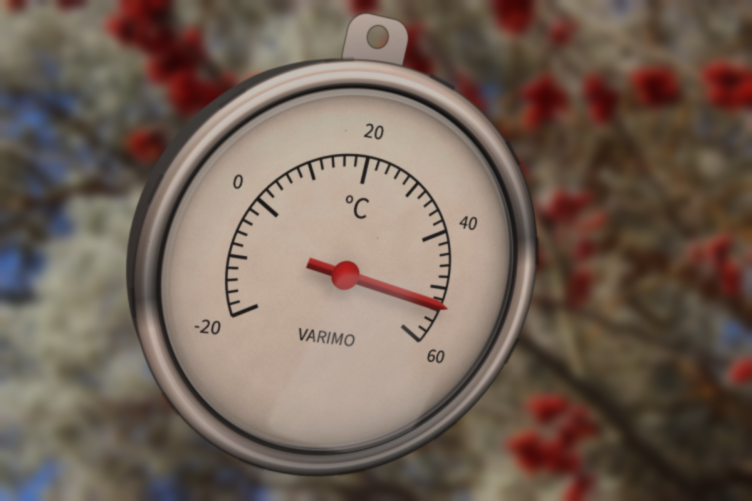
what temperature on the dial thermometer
53 °C
